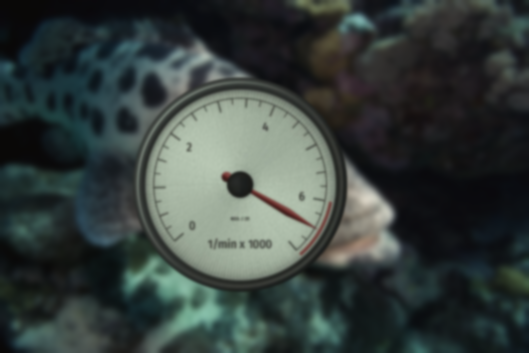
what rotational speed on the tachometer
6500 rpm
